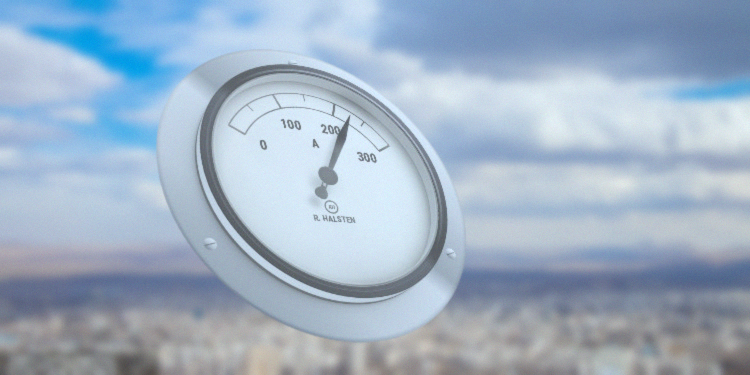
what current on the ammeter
225 A
